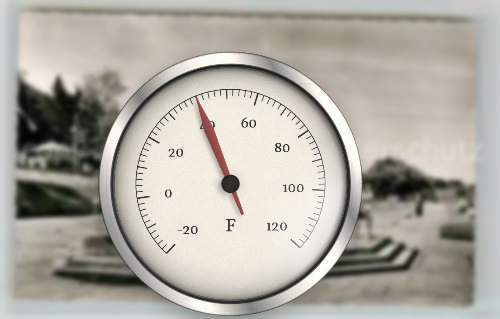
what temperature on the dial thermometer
40 °F
